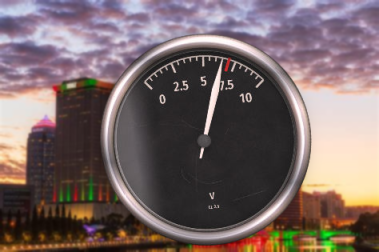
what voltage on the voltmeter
6.5 V
